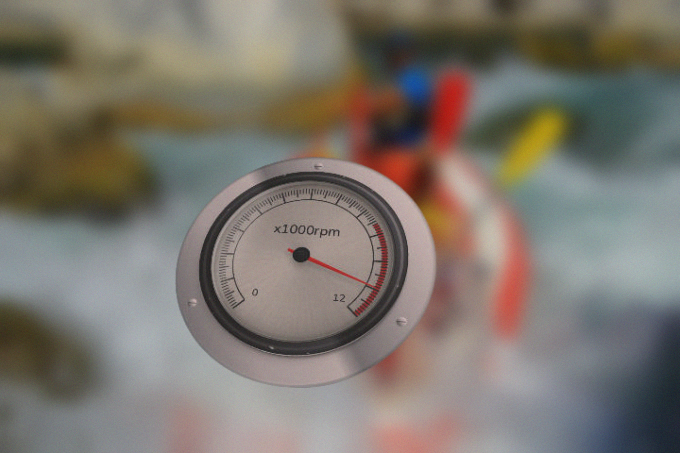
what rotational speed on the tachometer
11000 rpm
